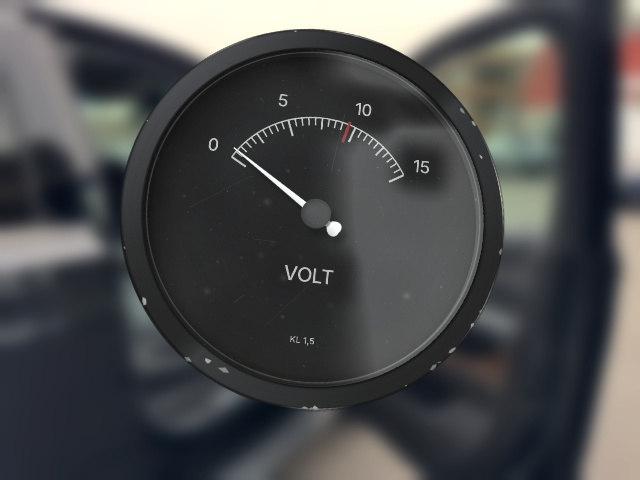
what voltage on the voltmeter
0.5 V
